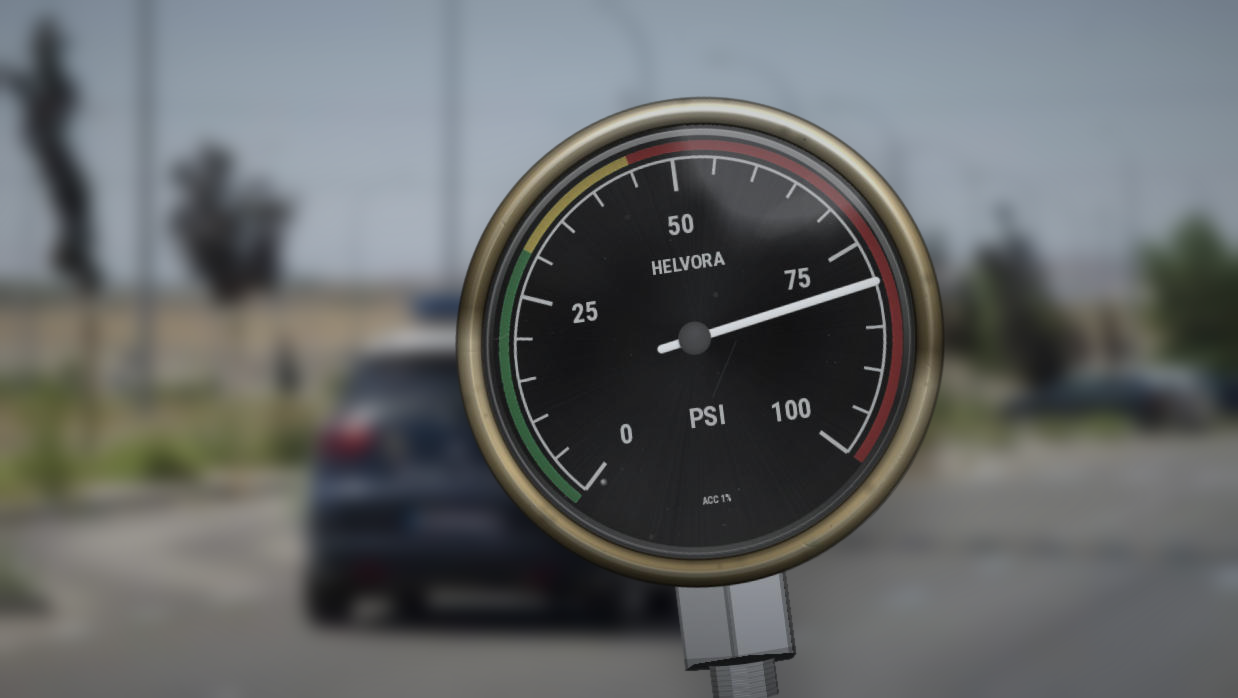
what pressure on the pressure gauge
80 psi
